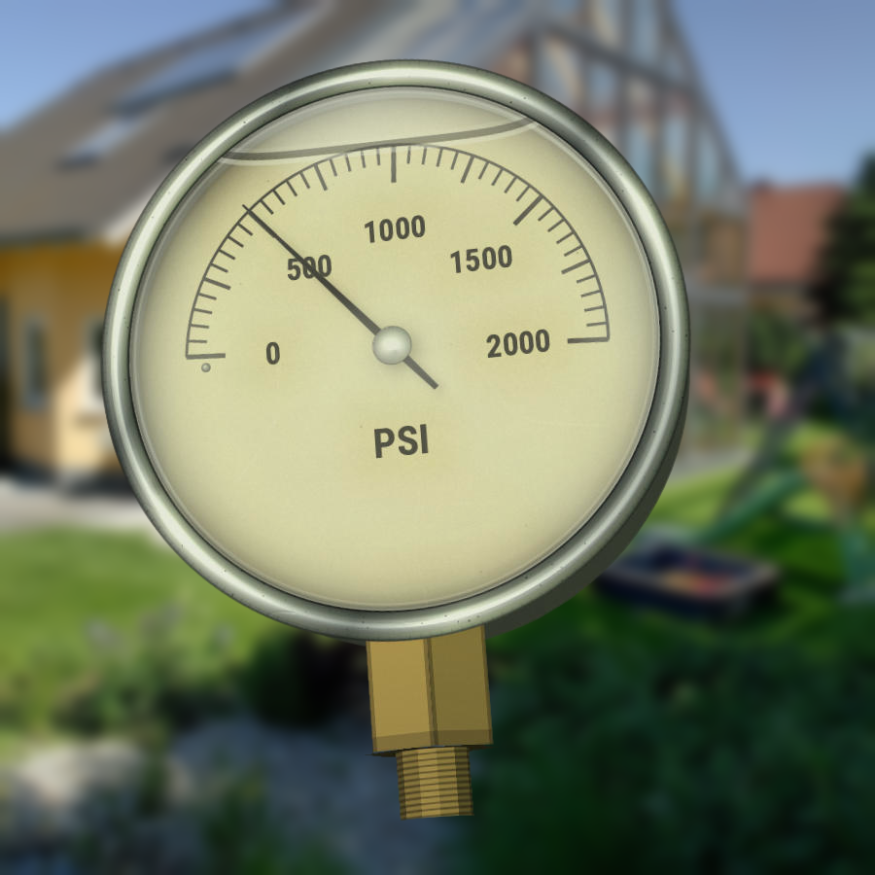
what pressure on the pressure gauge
500 psi
